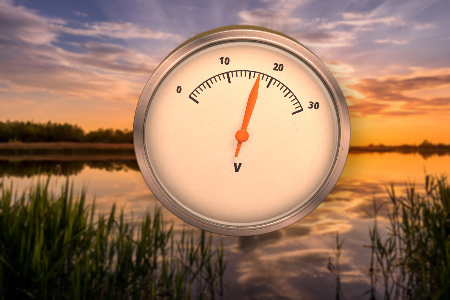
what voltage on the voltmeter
17 V
